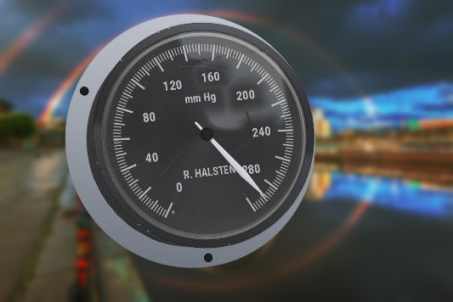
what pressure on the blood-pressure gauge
290 mmHg
